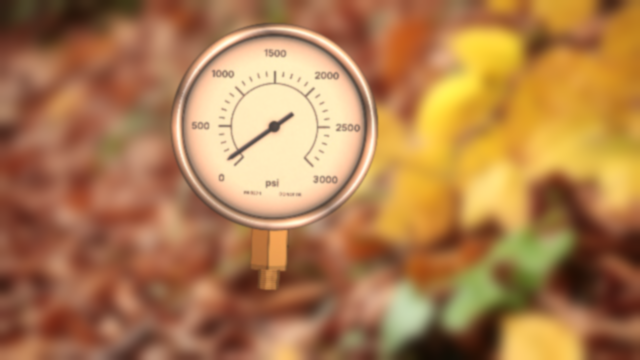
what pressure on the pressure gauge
100 psi
